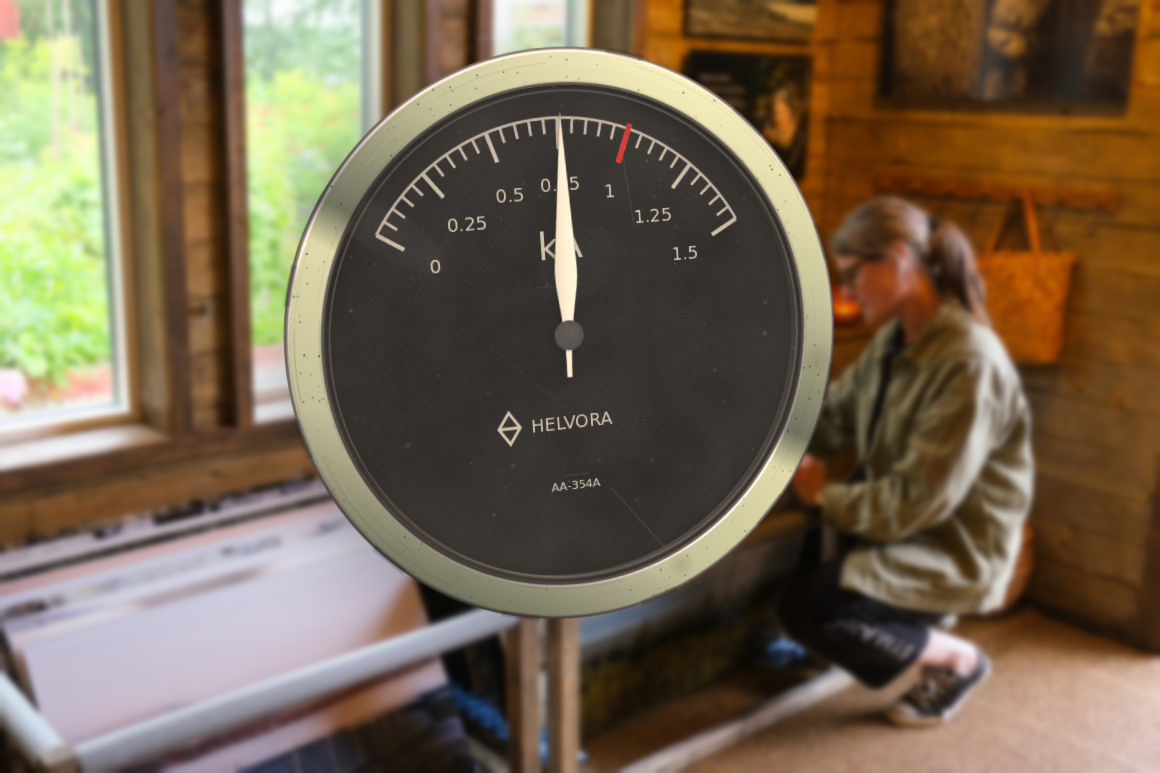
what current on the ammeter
0.75 kA
